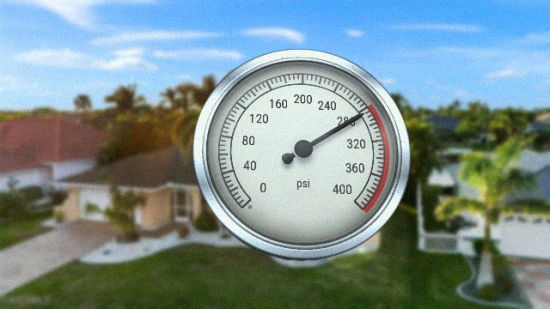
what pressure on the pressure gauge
285 psi
